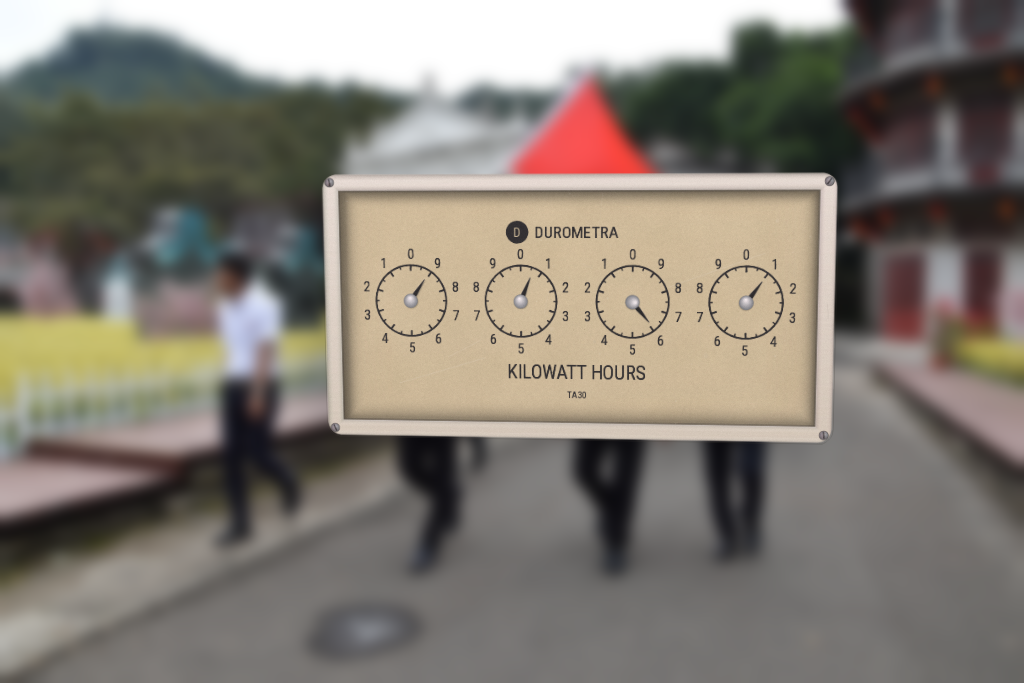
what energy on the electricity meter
9061 kWh
